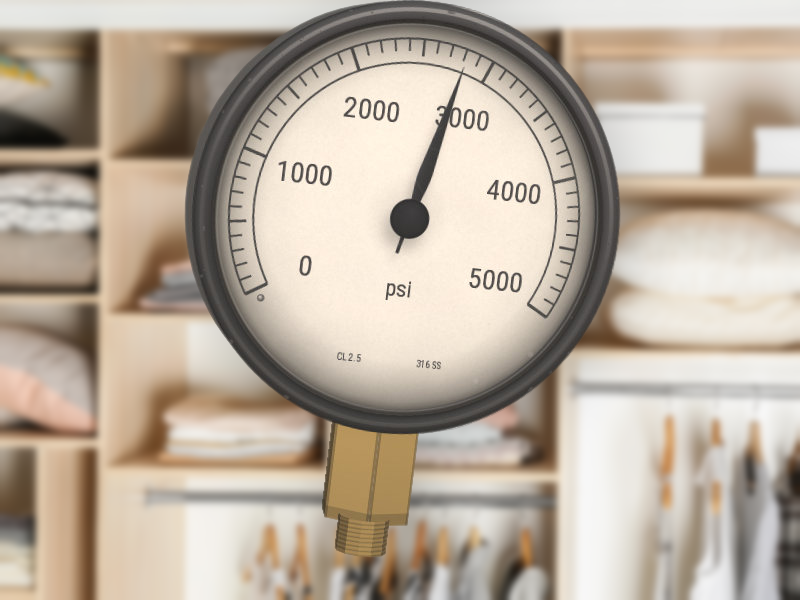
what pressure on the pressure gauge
2800 psi
